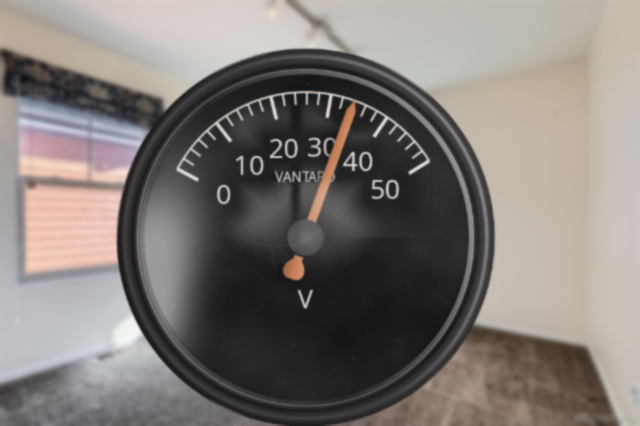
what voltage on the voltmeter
34 V
